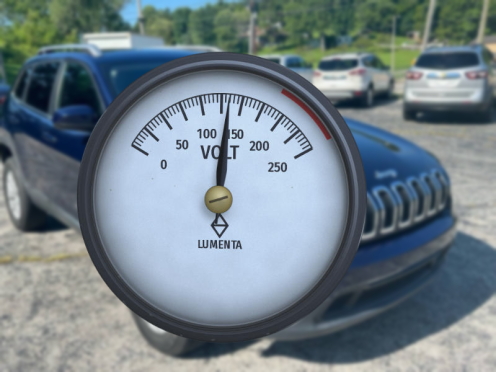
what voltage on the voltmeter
135 V
